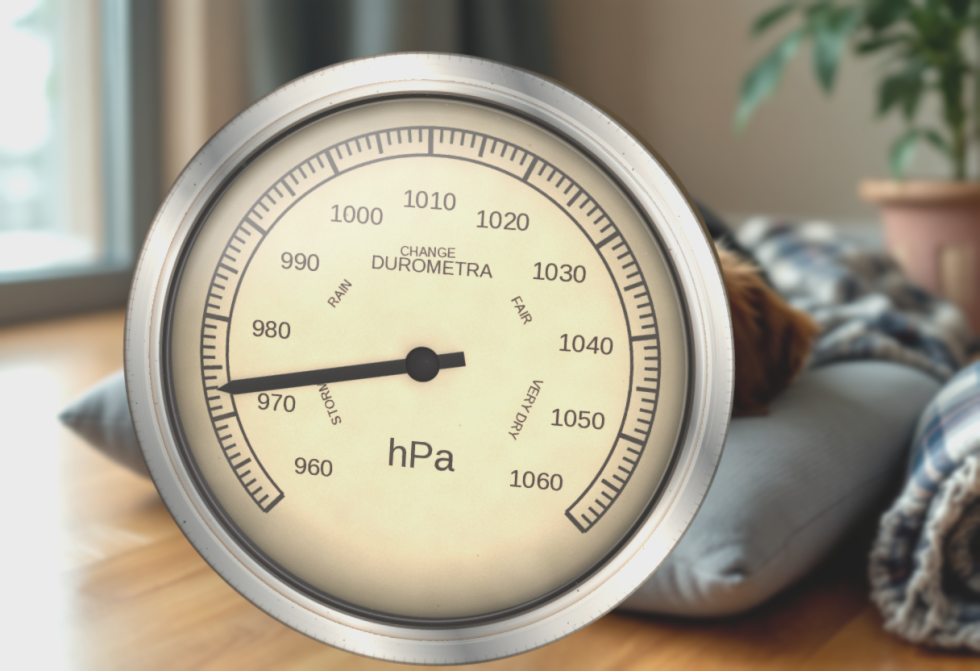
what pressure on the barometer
973 hPa
